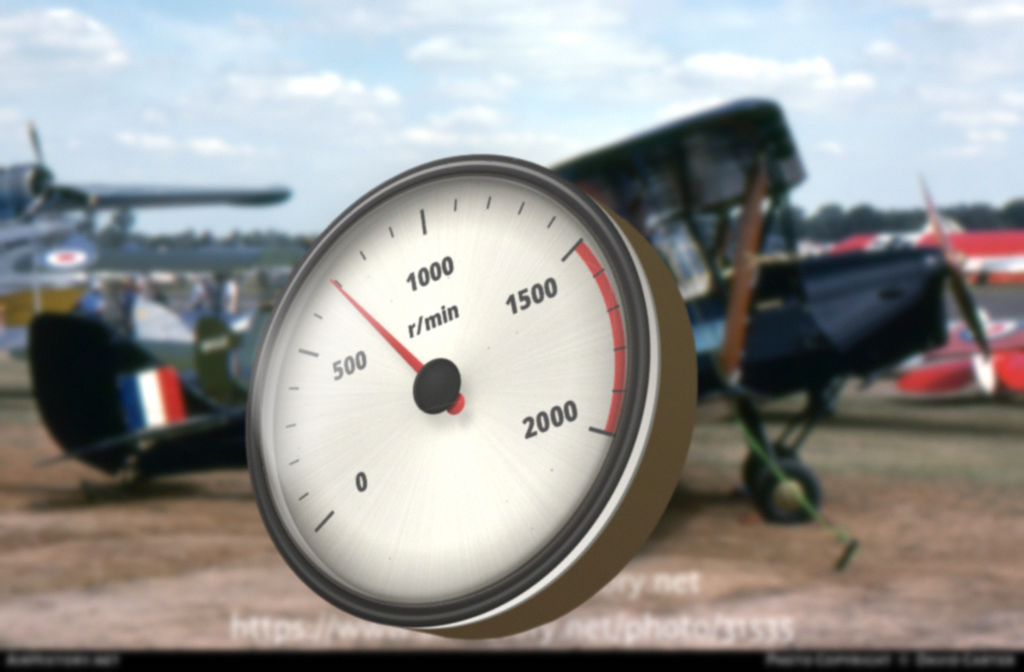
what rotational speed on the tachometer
700 rpm
